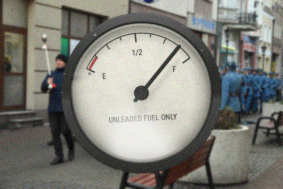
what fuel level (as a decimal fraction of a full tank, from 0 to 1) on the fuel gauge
0.875
